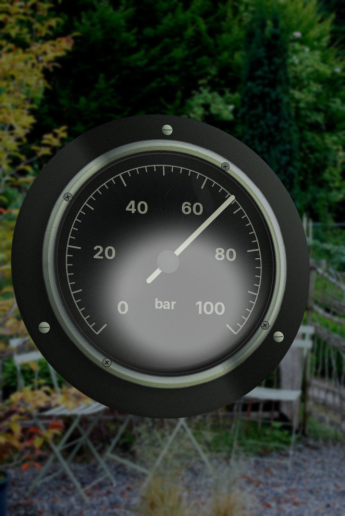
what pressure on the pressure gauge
67 bar
